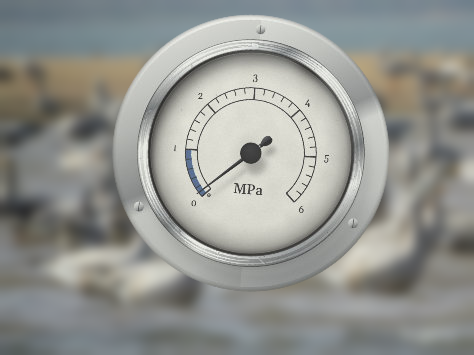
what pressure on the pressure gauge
0.1 MPa
